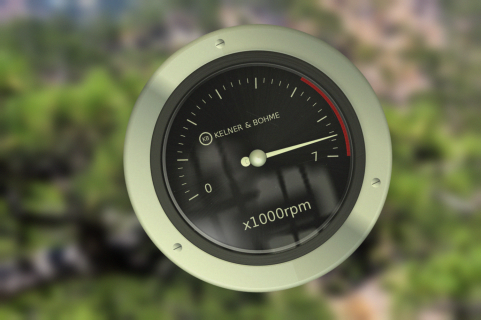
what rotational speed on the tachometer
6500 rpm
